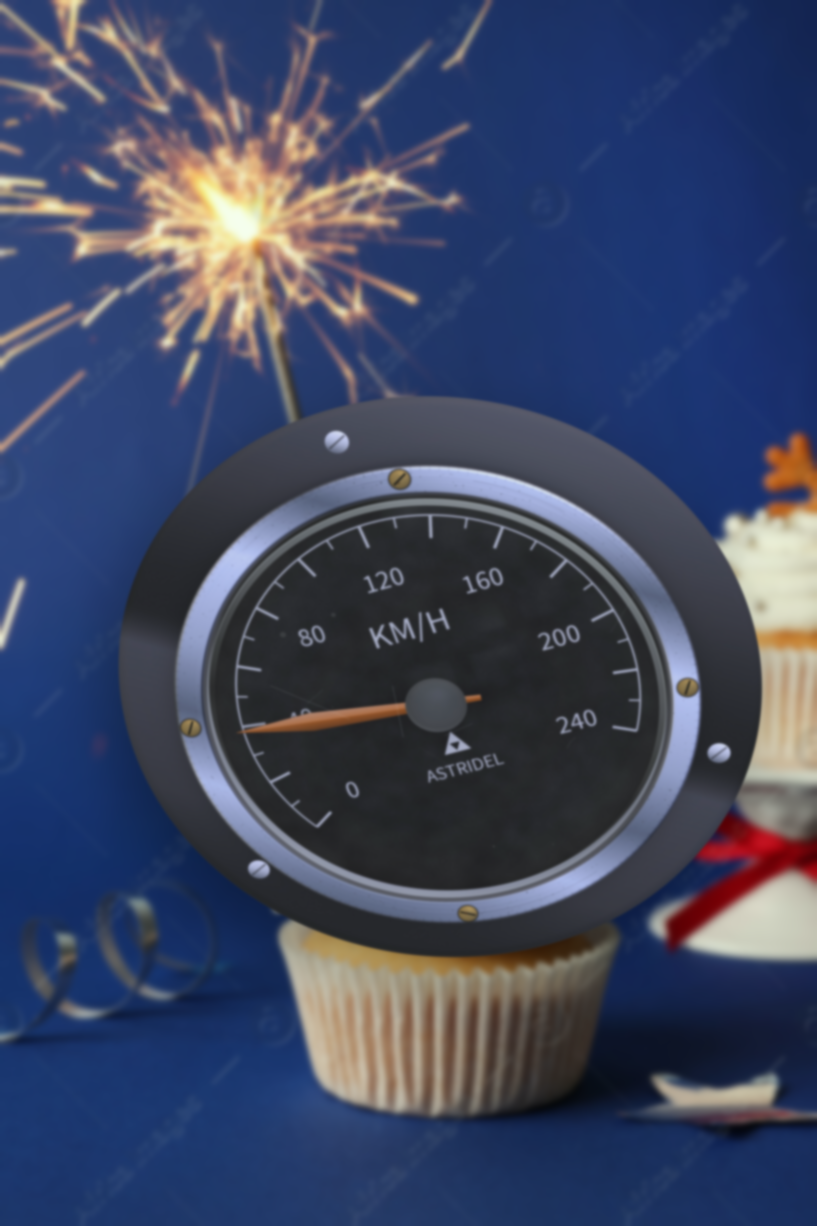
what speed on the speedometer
40 km/h
